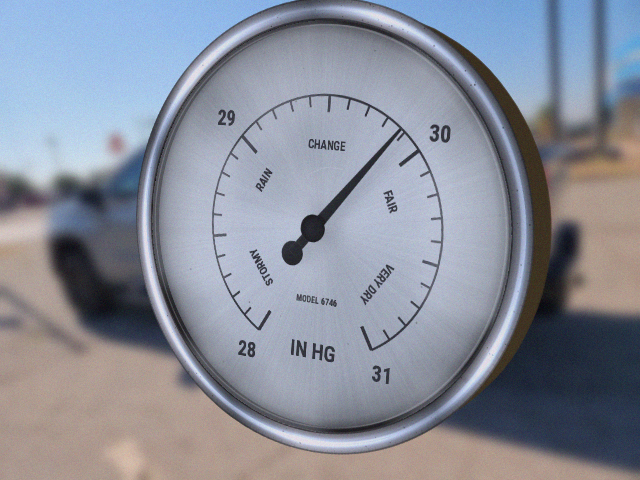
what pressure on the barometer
29.9 inHg
